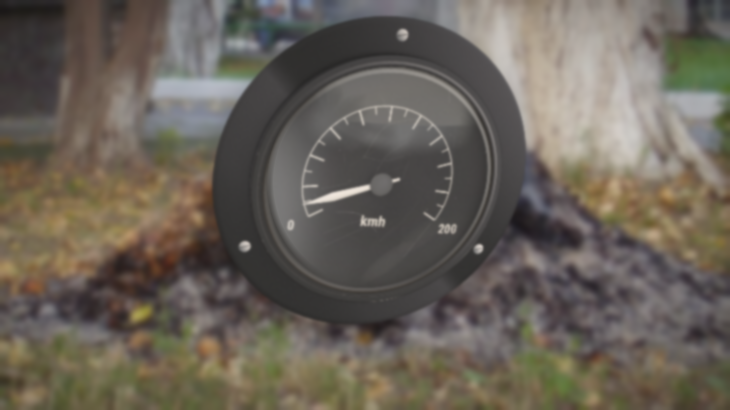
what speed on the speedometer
10 km/h
